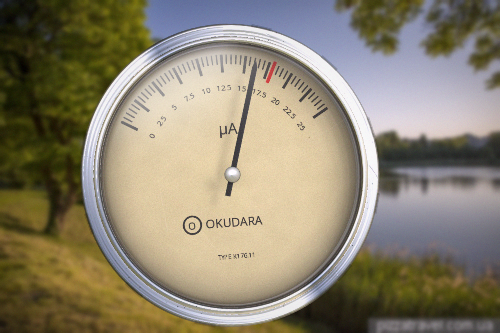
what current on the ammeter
16 µA
